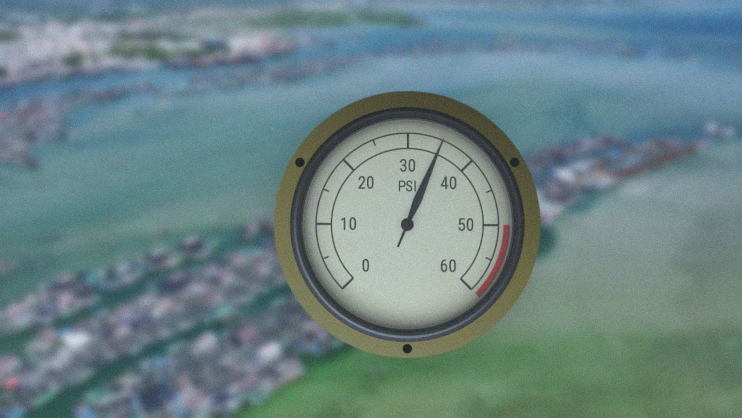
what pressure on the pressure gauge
35 psi
